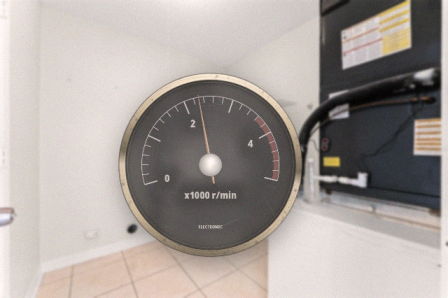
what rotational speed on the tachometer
2300 rpm
